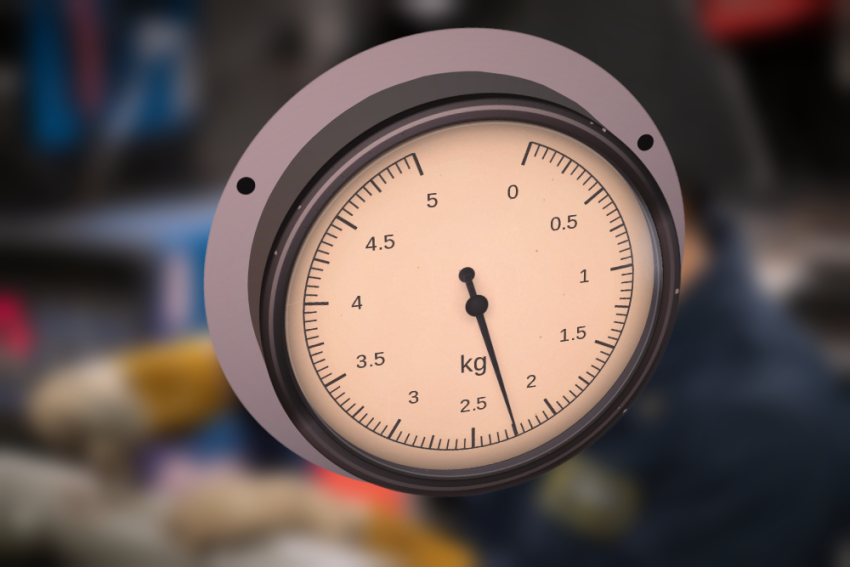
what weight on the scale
2.25 kg
